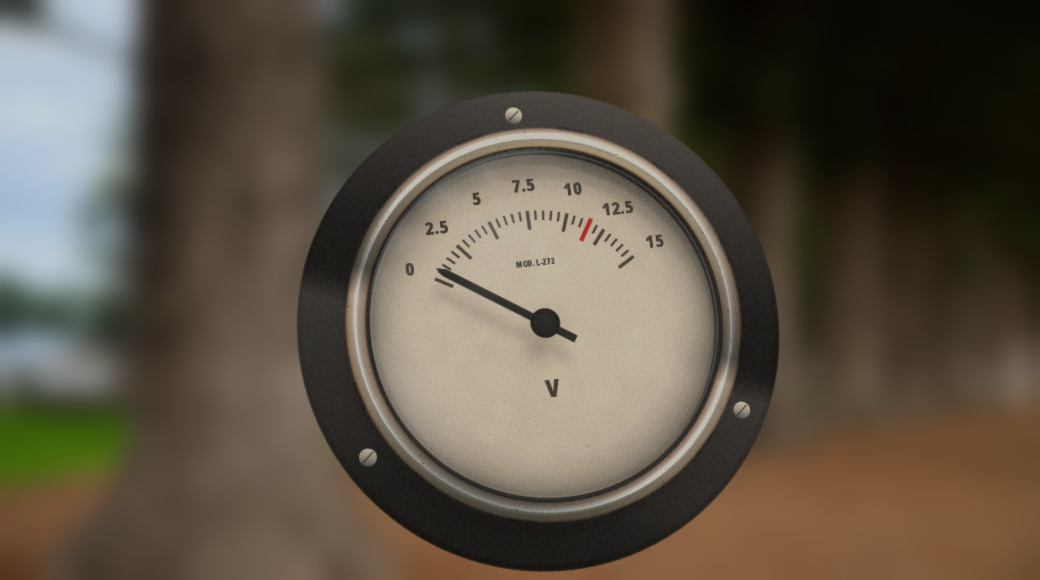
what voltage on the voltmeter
0.5 V
